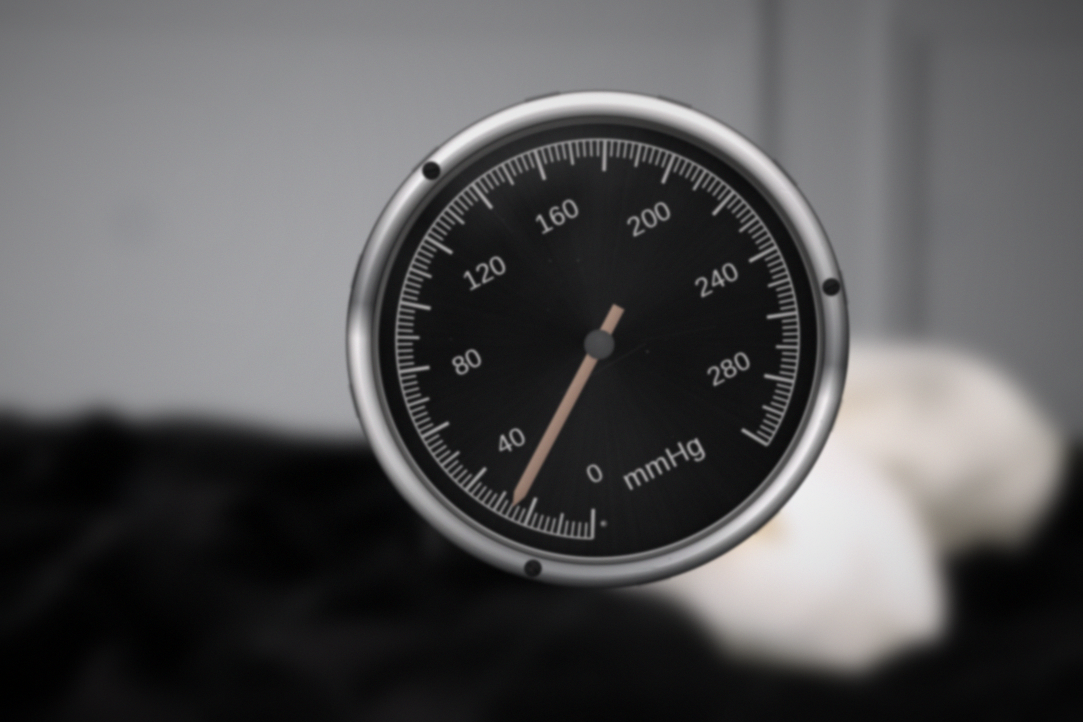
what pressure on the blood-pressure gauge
26 mmHg
